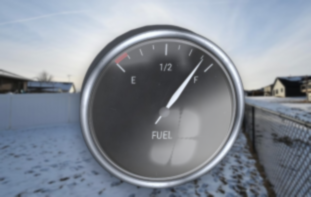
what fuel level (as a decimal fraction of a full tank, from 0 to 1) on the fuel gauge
0.875
